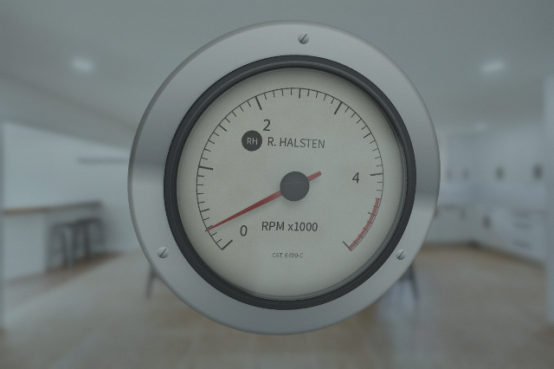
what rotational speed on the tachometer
300 rpm
